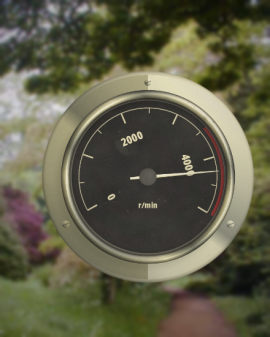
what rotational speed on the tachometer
4250 rpm
